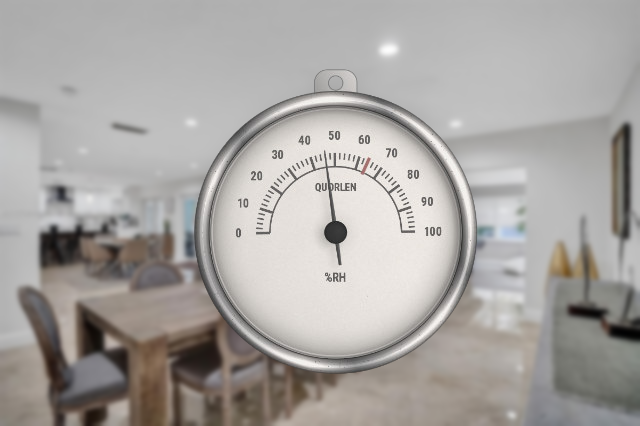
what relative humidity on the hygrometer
46 %
